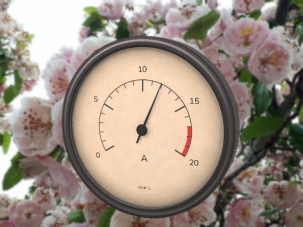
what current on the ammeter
12 A
